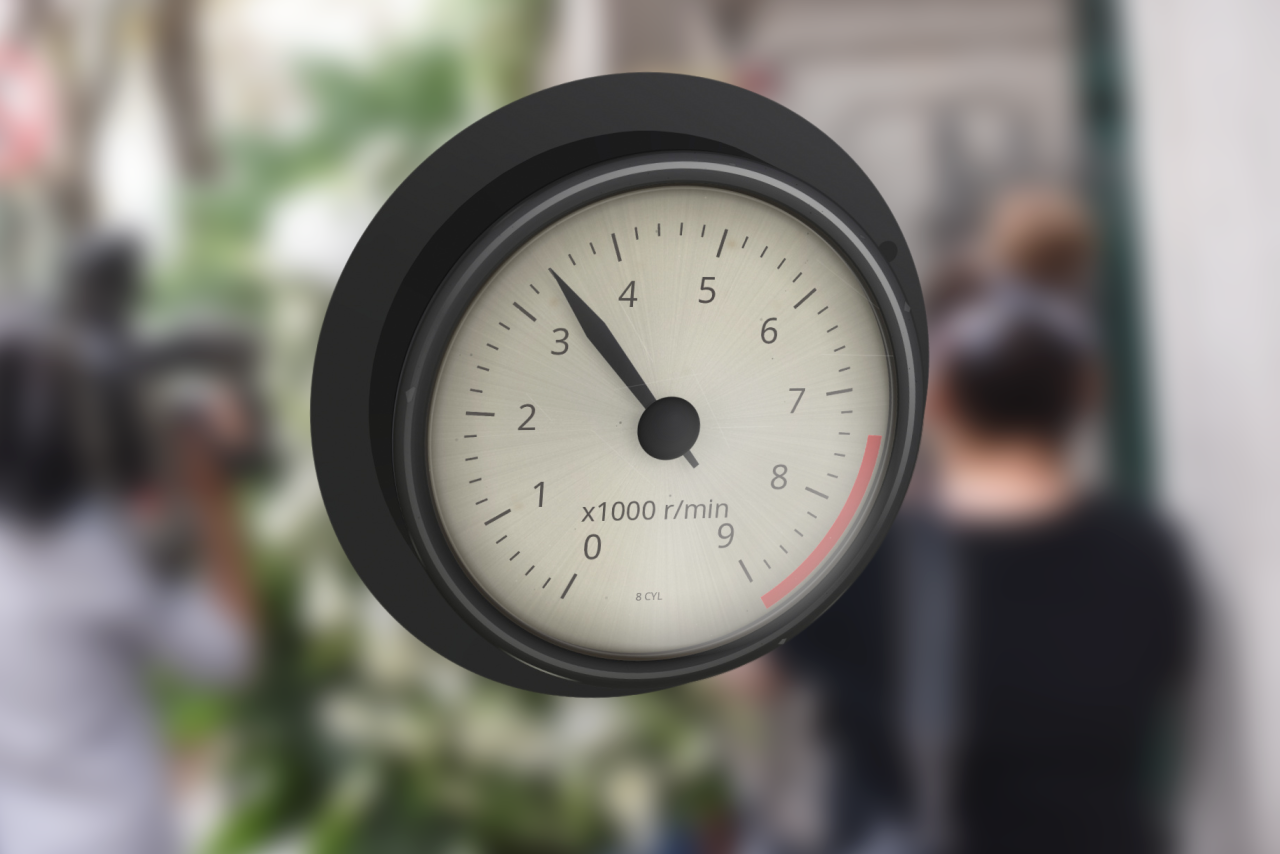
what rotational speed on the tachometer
3400 rpm
